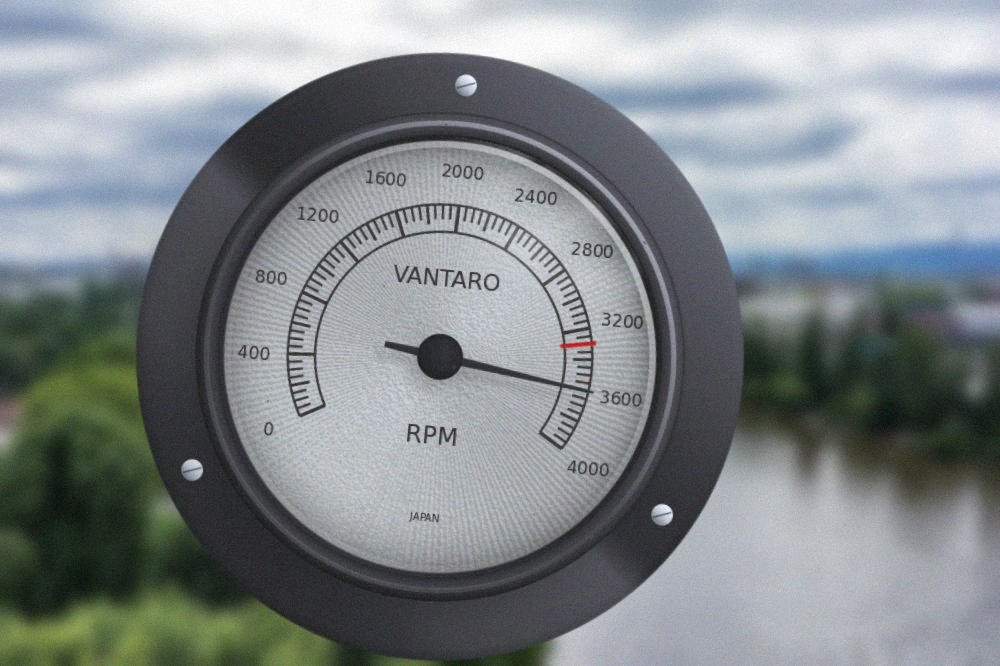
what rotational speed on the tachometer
3600 rpm
